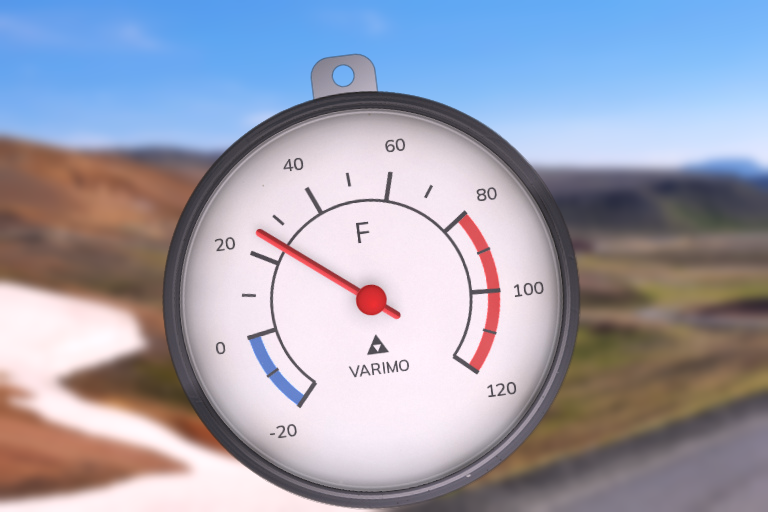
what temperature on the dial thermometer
25 °F
